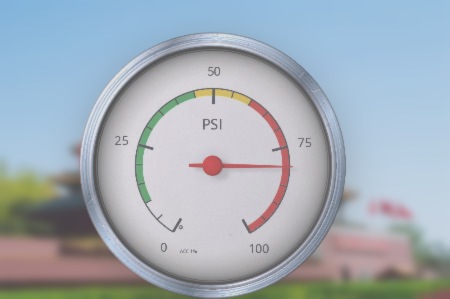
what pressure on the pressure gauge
80 psi
